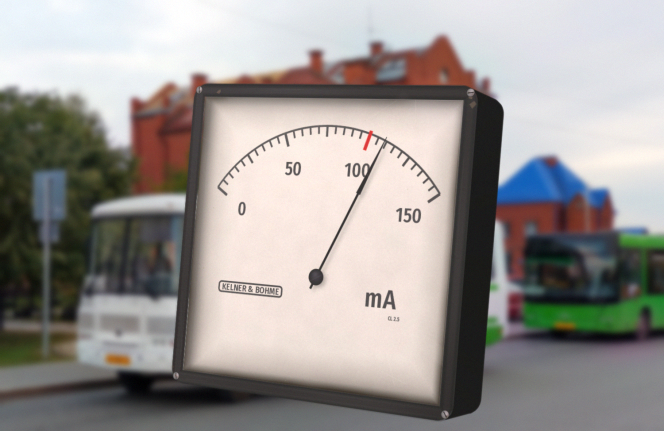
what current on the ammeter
110 mA
